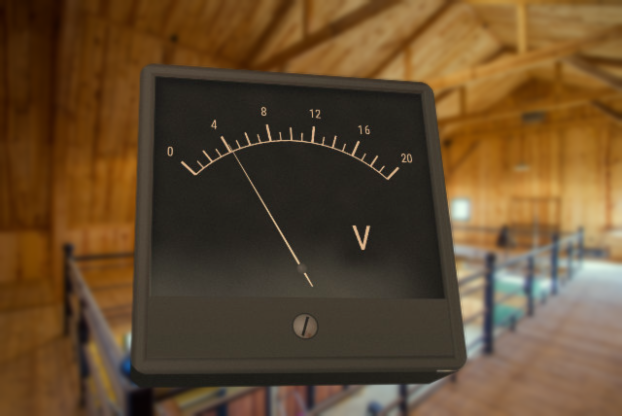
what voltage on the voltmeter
4 V
